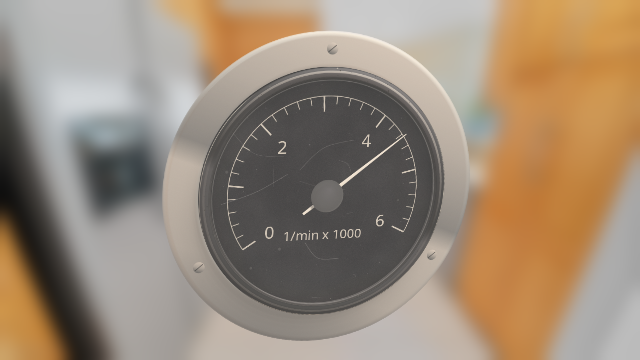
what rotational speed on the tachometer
4400 rpm
